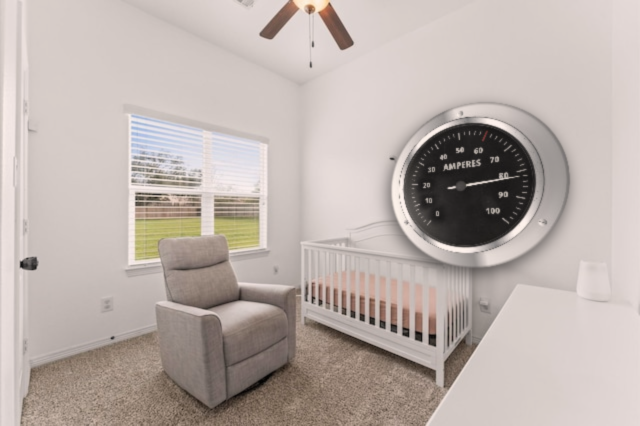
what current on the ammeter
82 A
